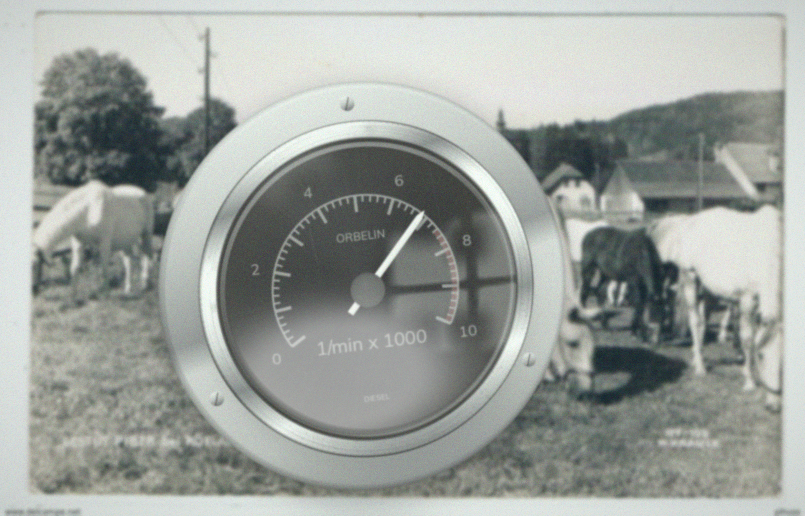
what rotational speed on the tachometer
6800 rpm
